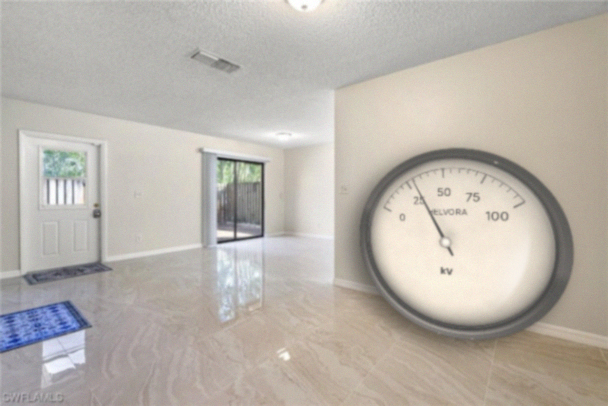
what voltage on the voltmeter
30 kV
